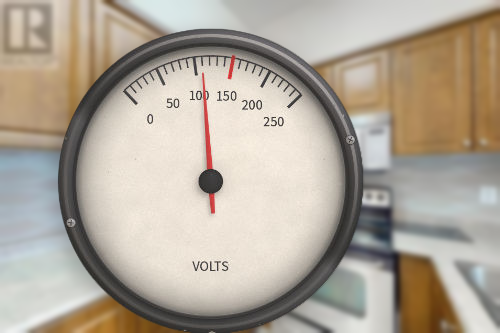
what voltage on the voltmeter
110 V
